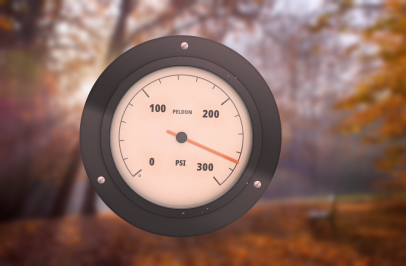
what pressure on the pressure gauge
270 psi
